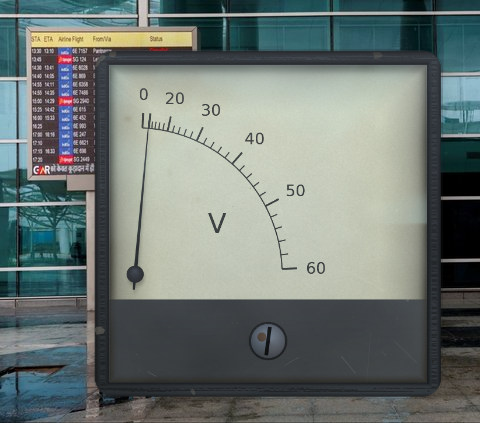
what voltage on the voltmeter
10 V
